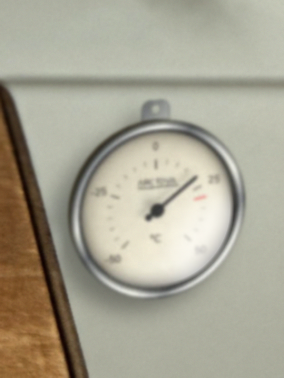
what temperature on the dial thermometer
20 °C
